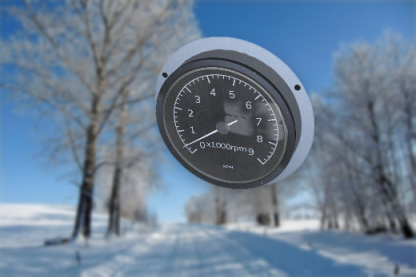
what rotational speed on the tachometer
400 rpm
